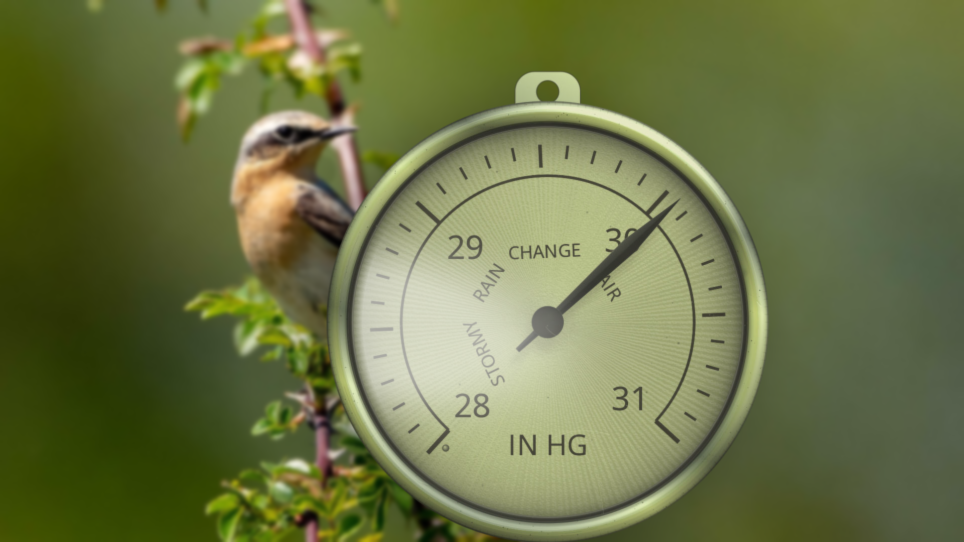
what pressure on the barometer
30.05 inHg
